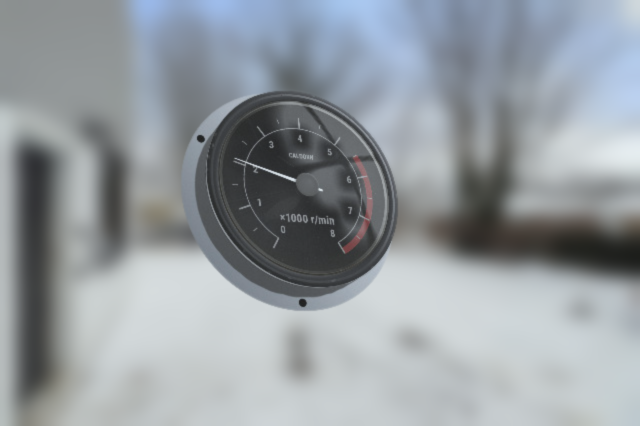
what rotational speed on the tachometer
2000 rpm
